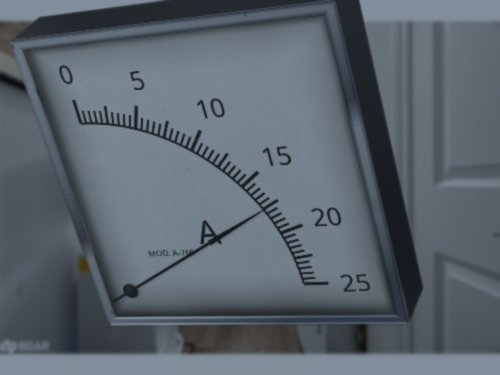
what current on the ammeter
17.5 A
